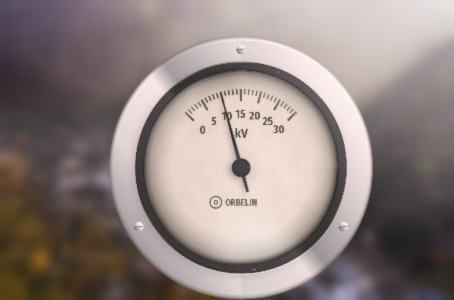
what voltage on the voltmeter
10 kV
